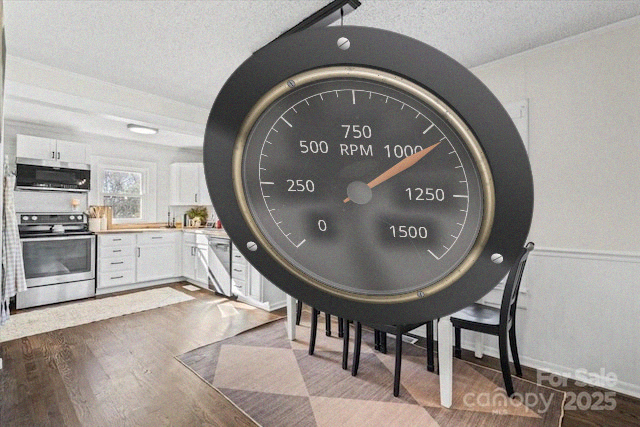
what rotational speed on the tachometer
1050 rpm
